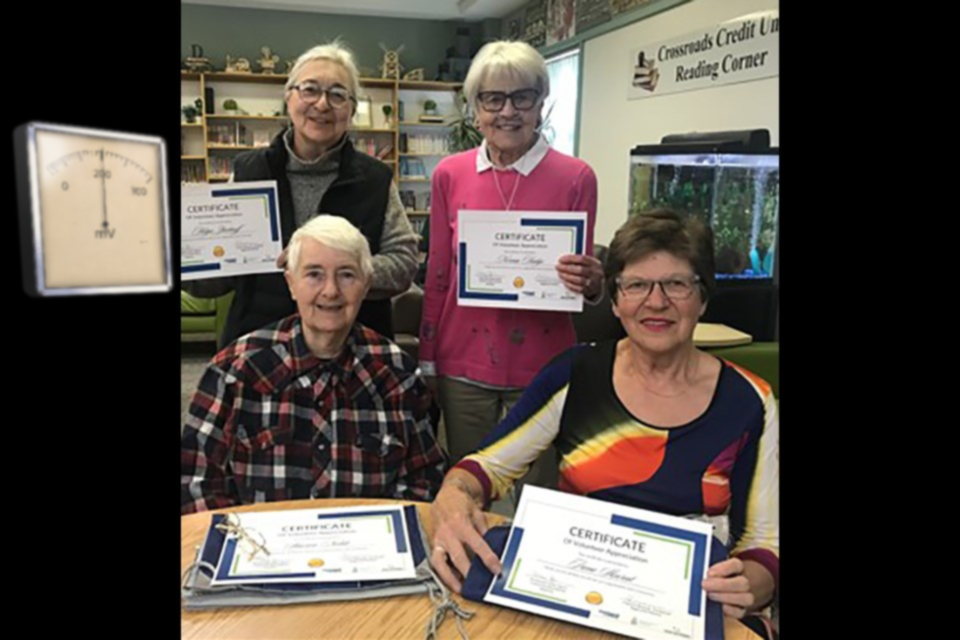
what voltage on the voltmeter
200 mV
